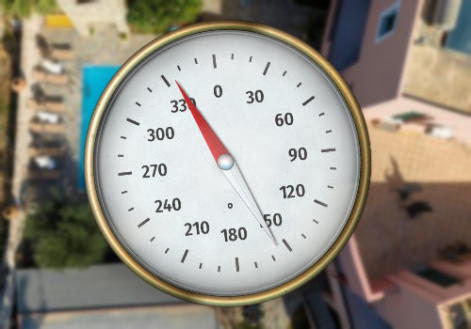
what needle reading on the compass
335 °
